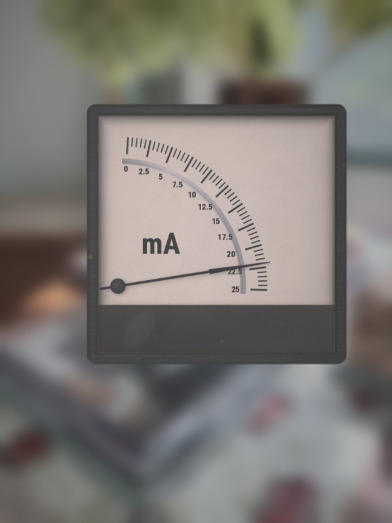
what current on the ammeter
22 mA
